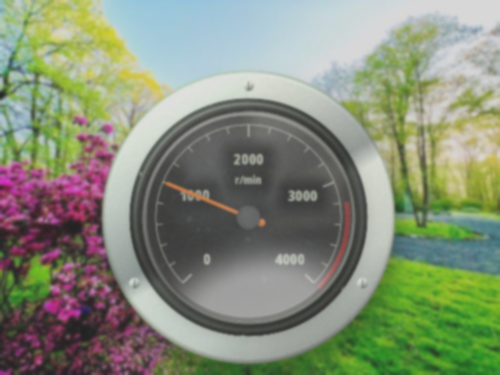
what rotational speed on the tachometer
1000 rpm
